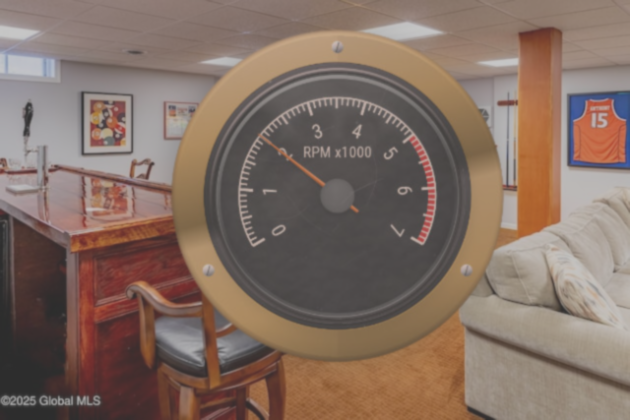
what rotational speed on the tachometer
2000 rpm
